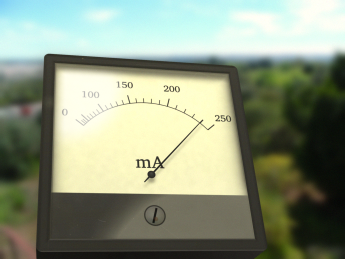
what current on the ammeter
240 mA
